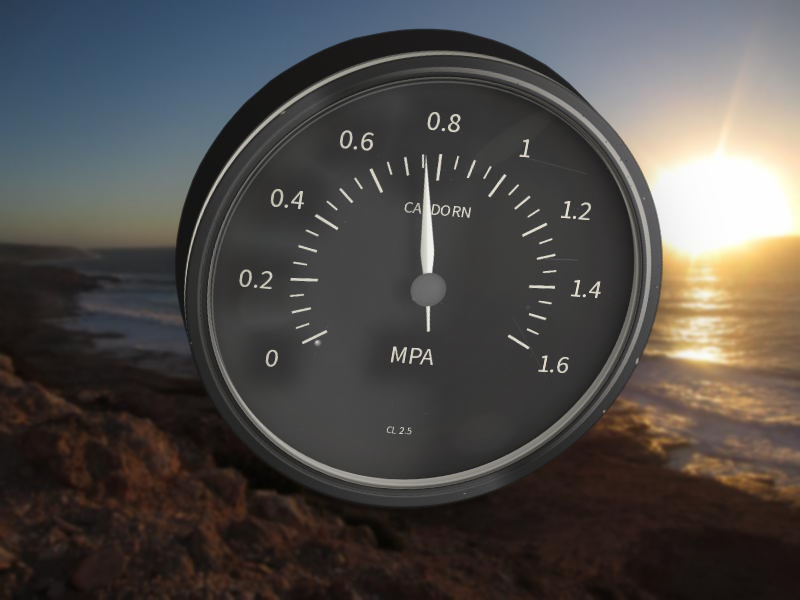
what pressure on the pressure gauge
0.75 MPa
